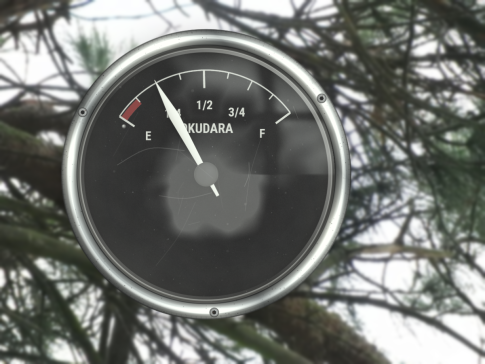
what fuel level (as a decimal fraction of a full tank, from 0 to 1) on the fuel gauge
0.25
